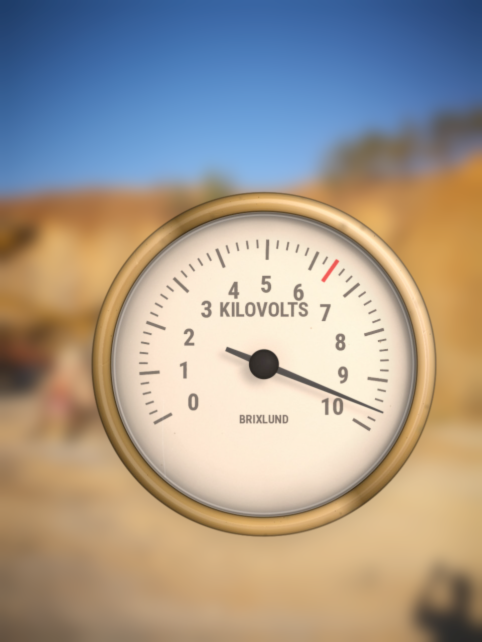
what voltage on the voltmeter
9.6 kV
